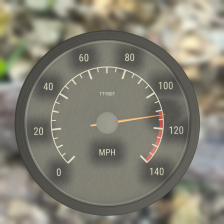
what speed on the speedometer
112.5 mph
